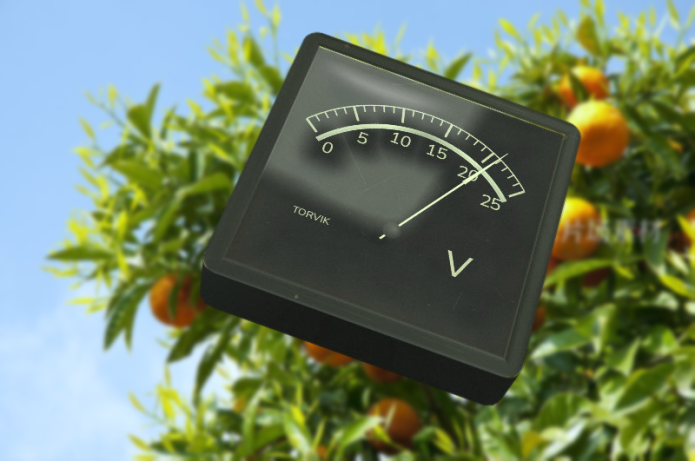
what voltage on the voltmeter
21 V
